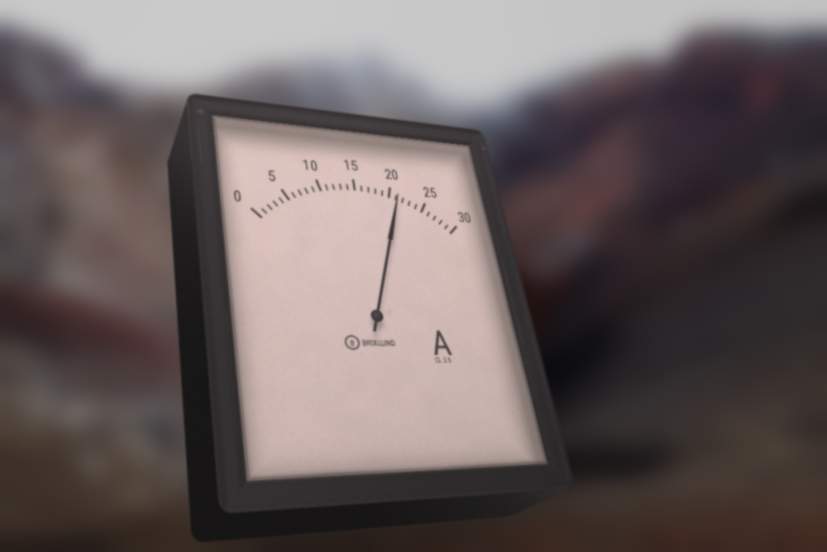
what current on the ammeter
21 A
